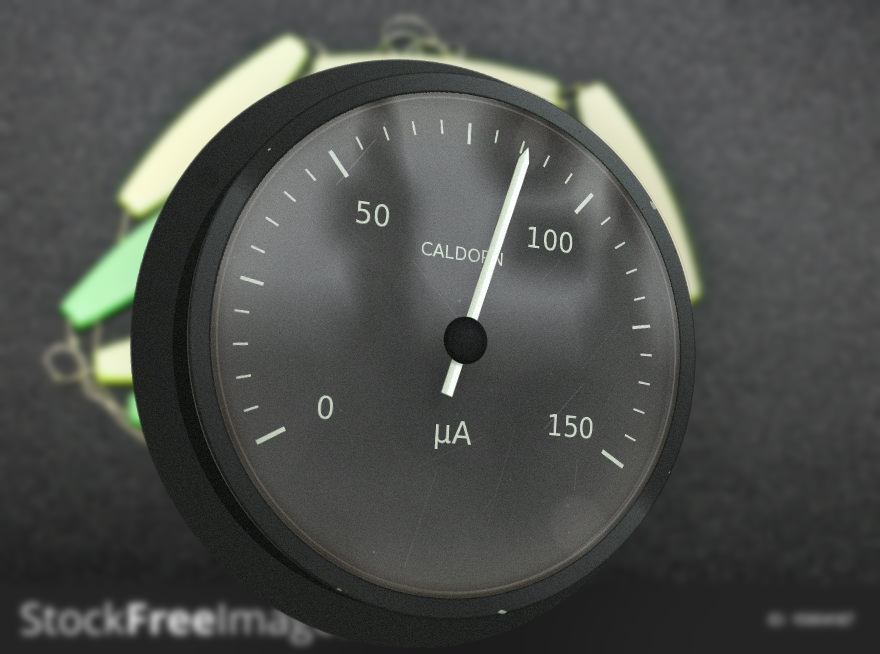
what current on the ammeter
85 µA
